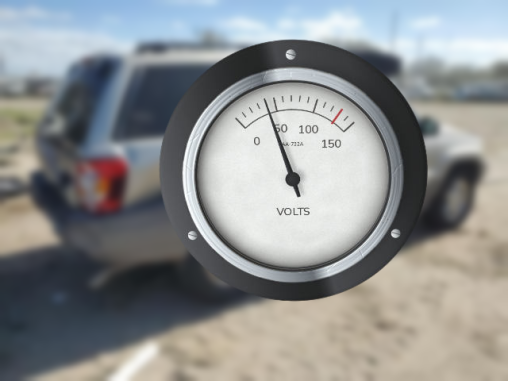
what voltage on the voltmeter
40 V
